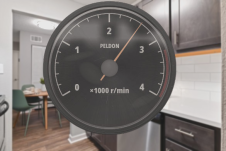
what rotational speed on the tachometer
2600 rpm
